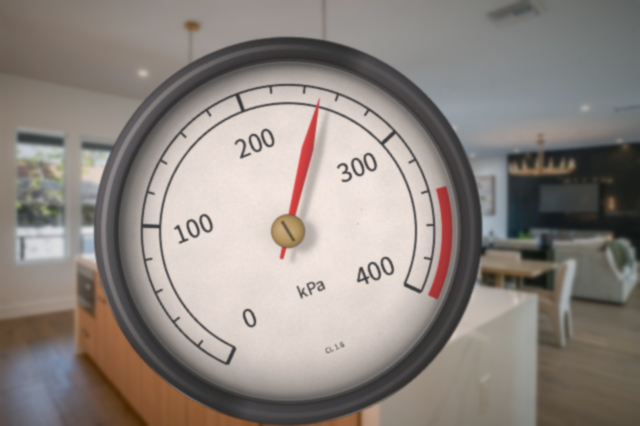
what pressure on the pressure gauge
250 kPa
